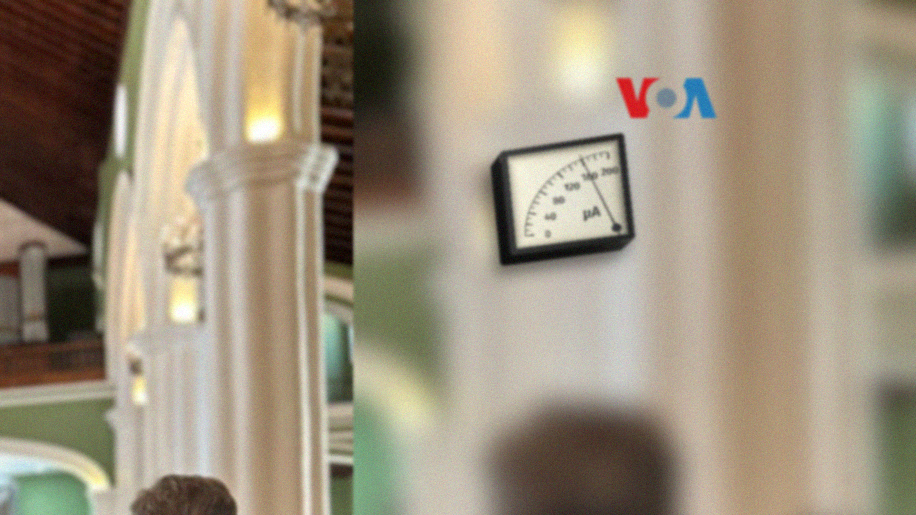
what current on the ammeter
160 µA
